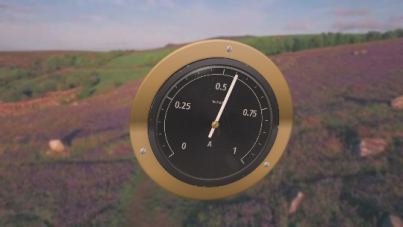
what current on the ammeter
0.55 A
